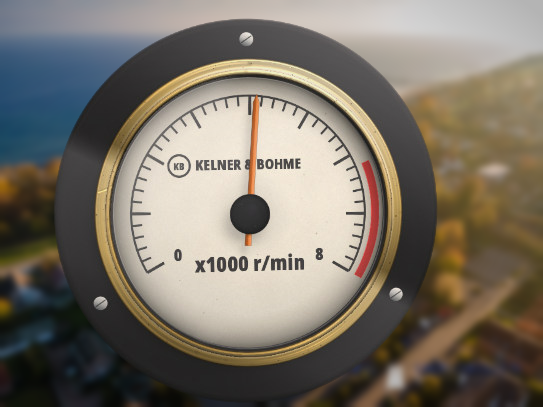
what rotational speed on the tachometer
4100 rpm
